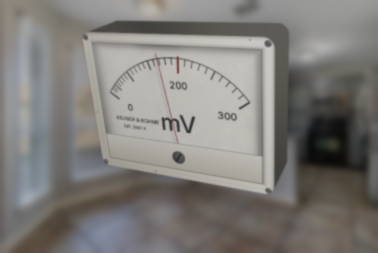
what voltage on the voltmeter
170 mV
